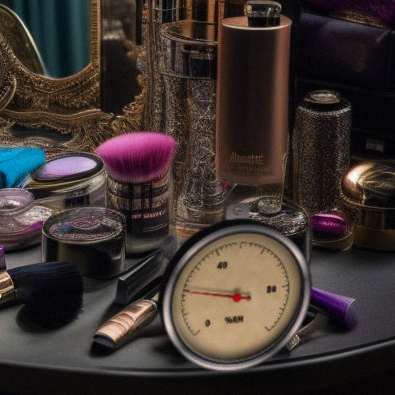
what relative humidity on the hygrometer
20 %
